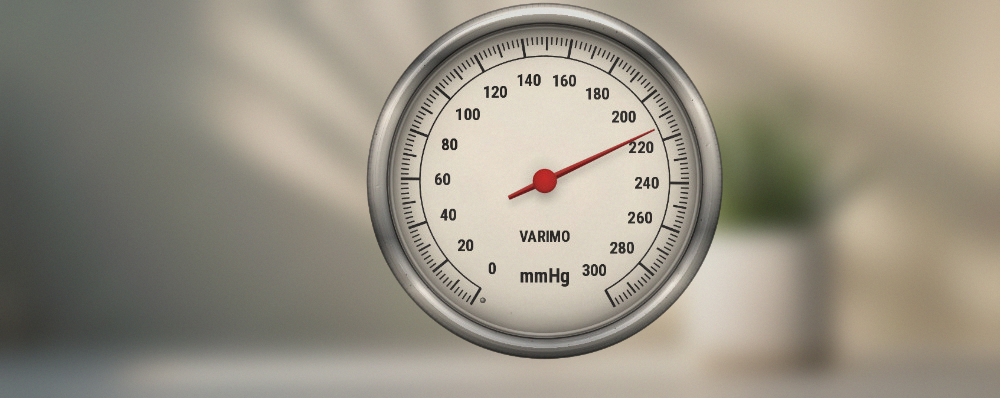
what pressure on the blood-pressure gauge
214 mmHg
